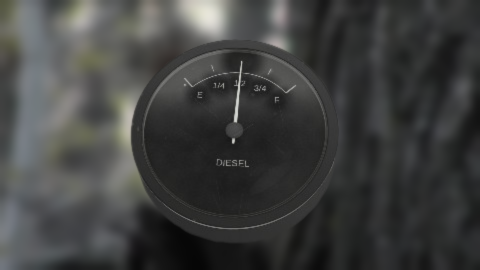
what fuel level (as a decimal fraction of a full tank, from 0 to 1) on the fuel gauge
0.5
